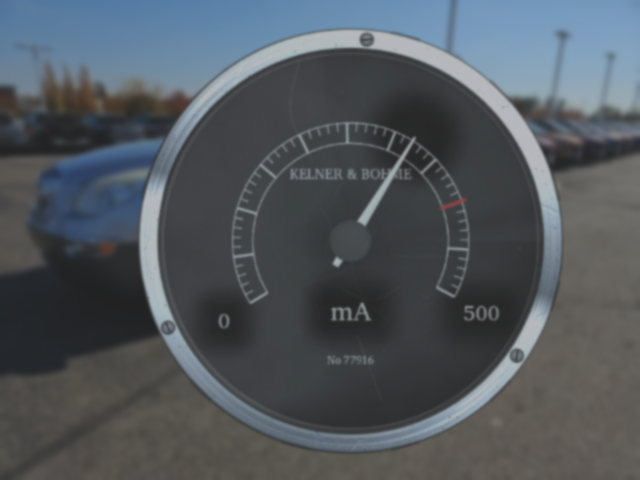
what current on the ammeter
320 mA
